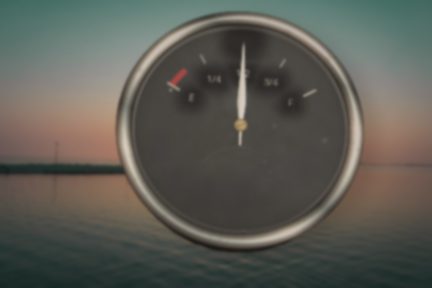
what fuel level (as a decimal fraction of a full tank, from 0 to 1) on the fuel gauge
0.5
